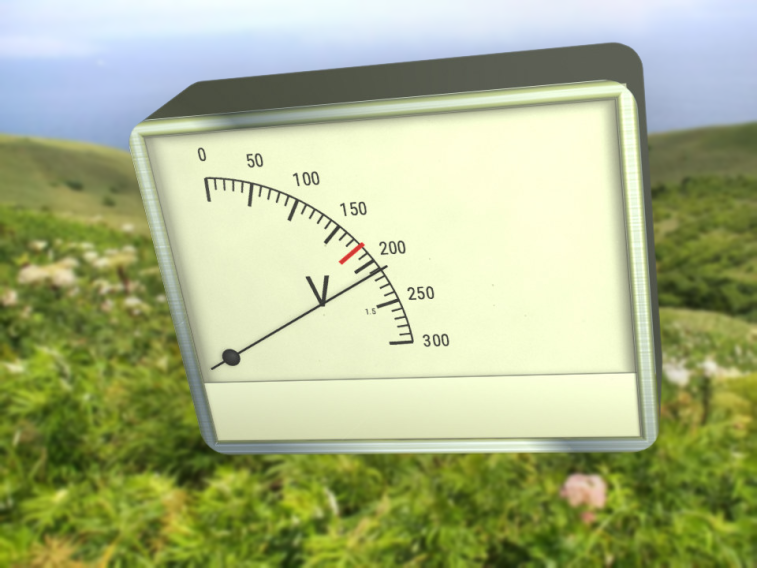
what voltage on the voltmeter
210 V
